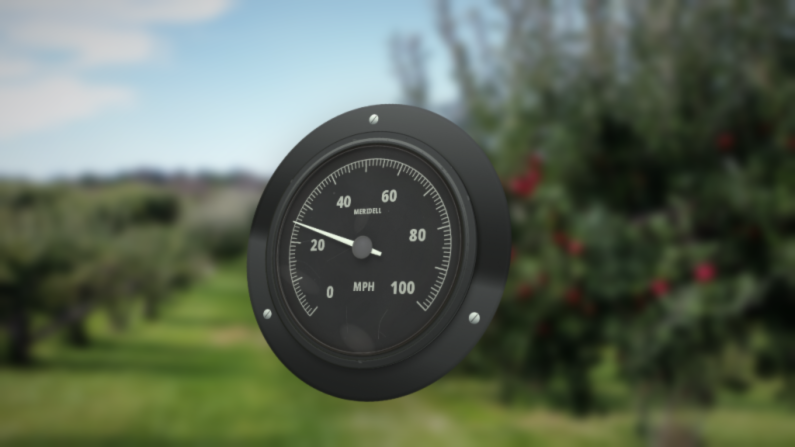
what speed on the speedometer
25 mph
